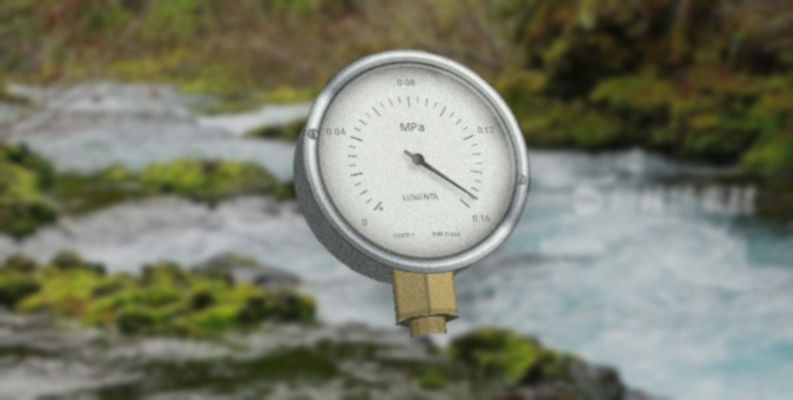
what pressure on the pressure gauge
0.155 MPa
